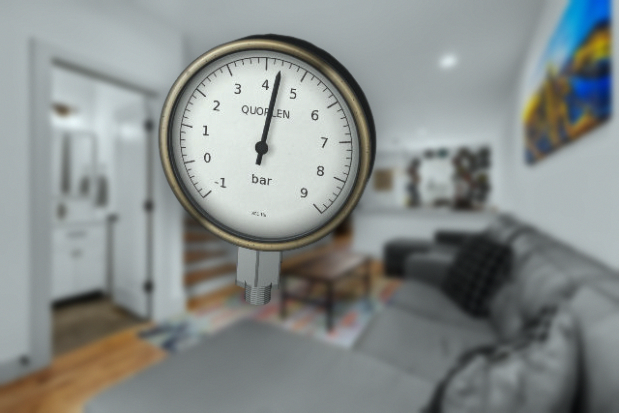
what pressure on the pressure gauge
4.4 bar
